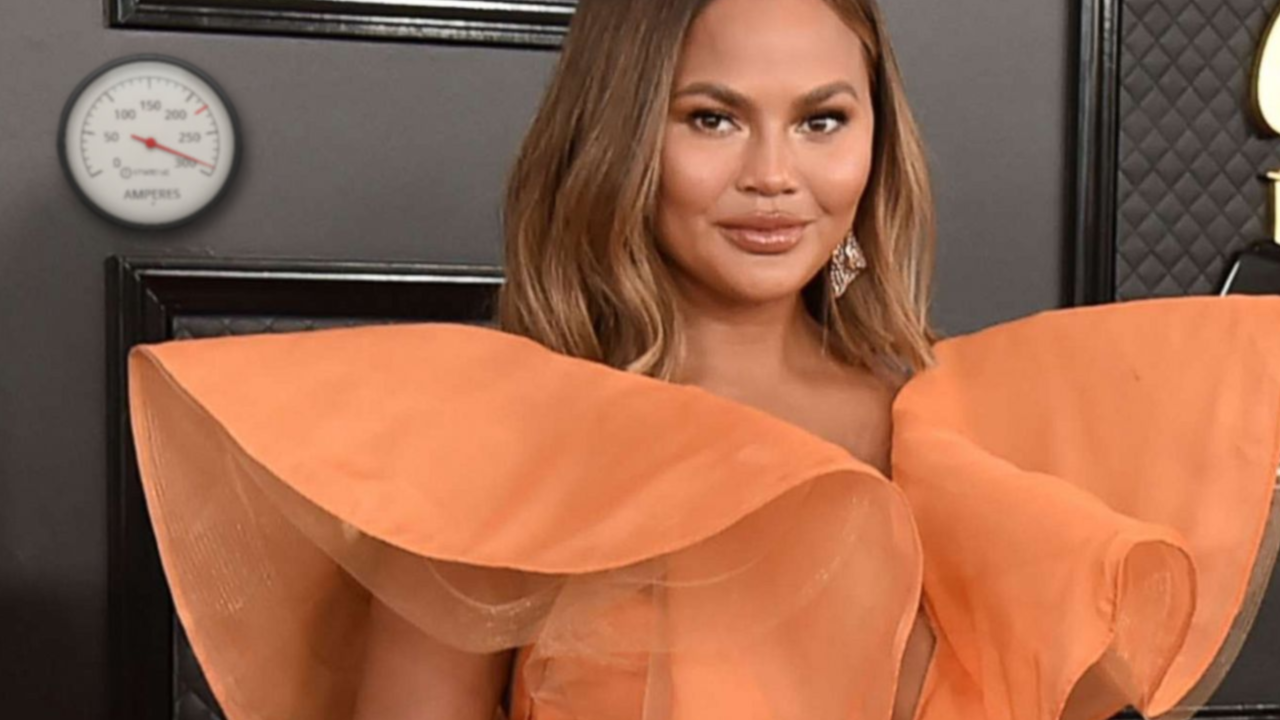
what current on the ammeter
290 A
